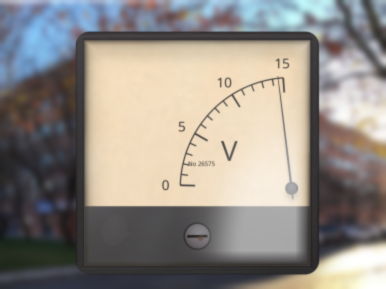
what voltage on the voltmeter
14.5 V
